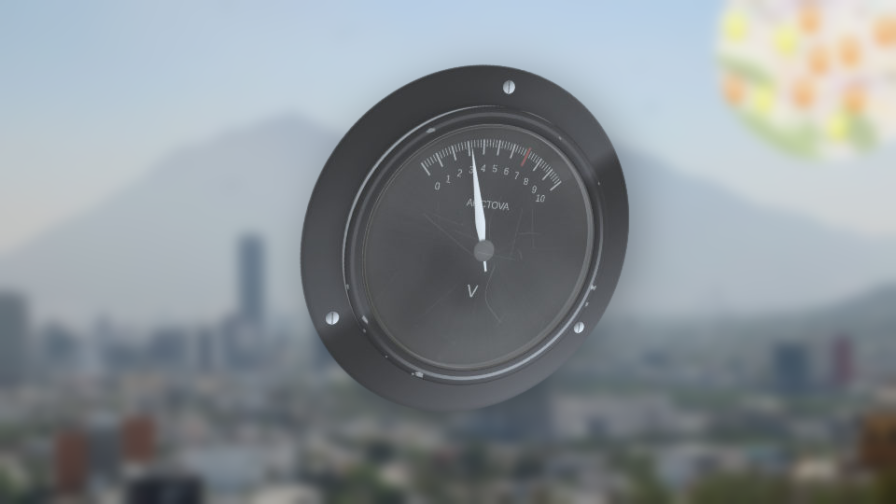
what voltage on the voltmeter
3 V
